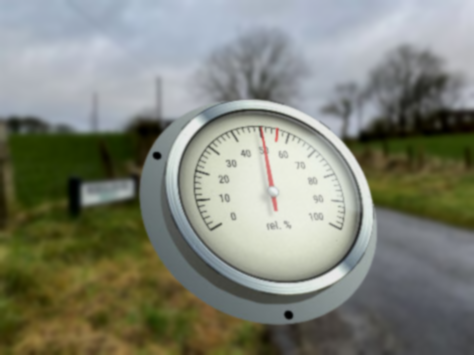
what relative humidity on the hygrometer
50 %
